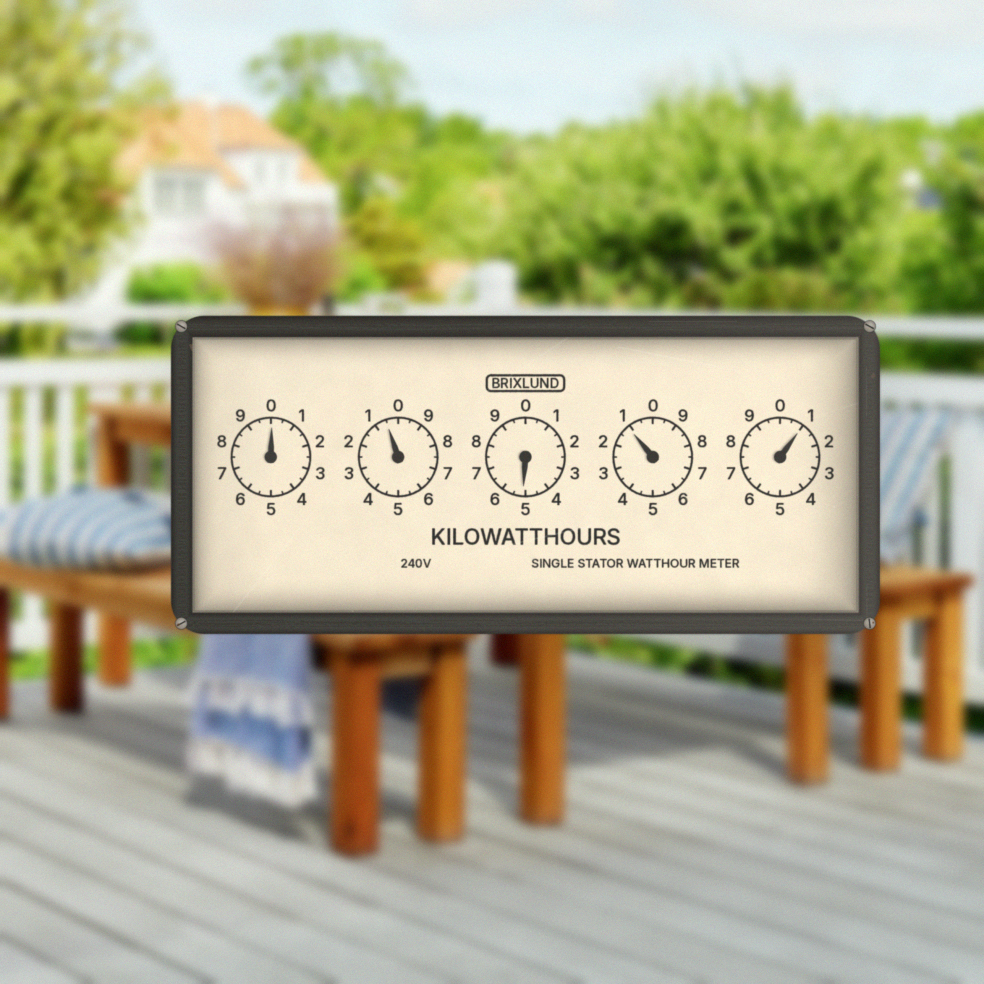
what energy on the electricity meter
511 kWh
